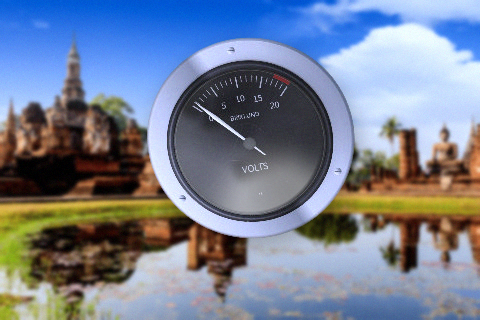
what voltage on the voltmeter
1 V
